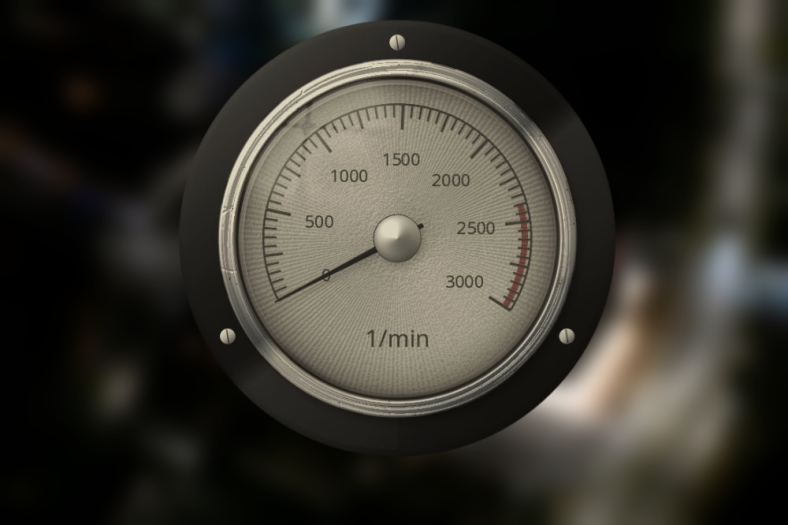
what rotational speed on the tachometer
0 rpm
